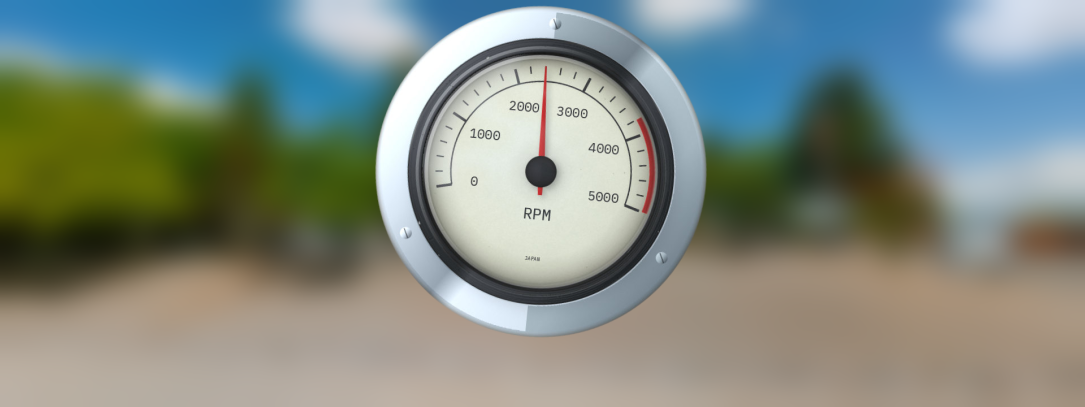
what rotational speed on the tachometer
2400 rpm
